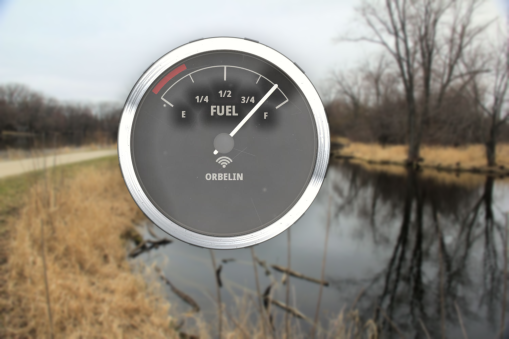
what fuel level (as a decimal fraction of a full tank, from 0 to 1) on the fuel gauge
0.875
